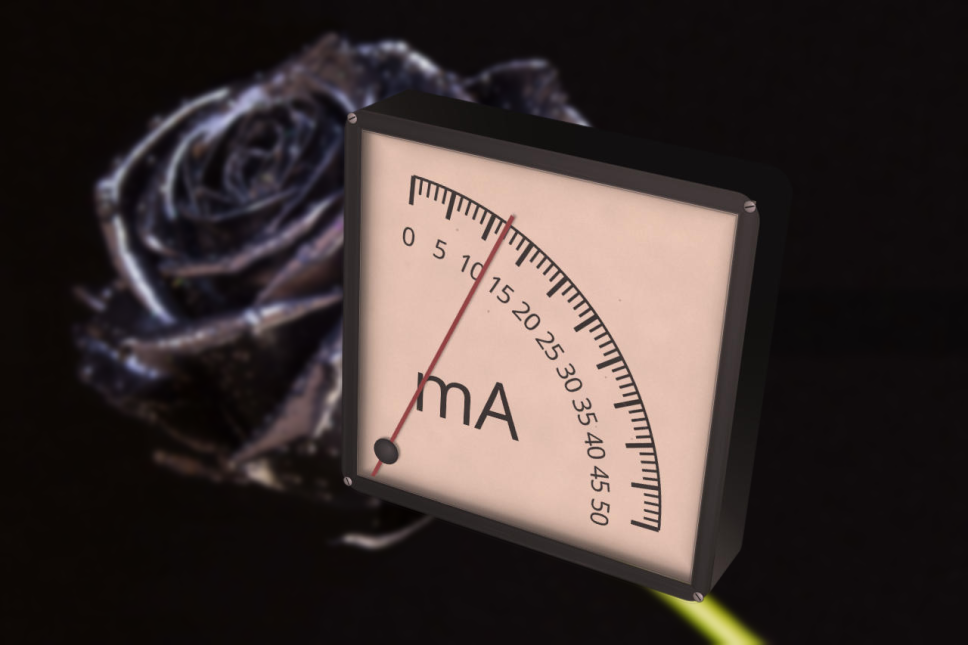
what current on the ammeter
12 mA
